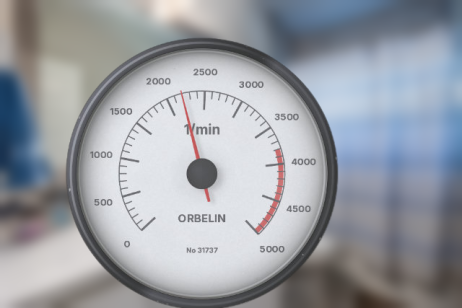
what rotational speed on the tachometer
2200 rpm
